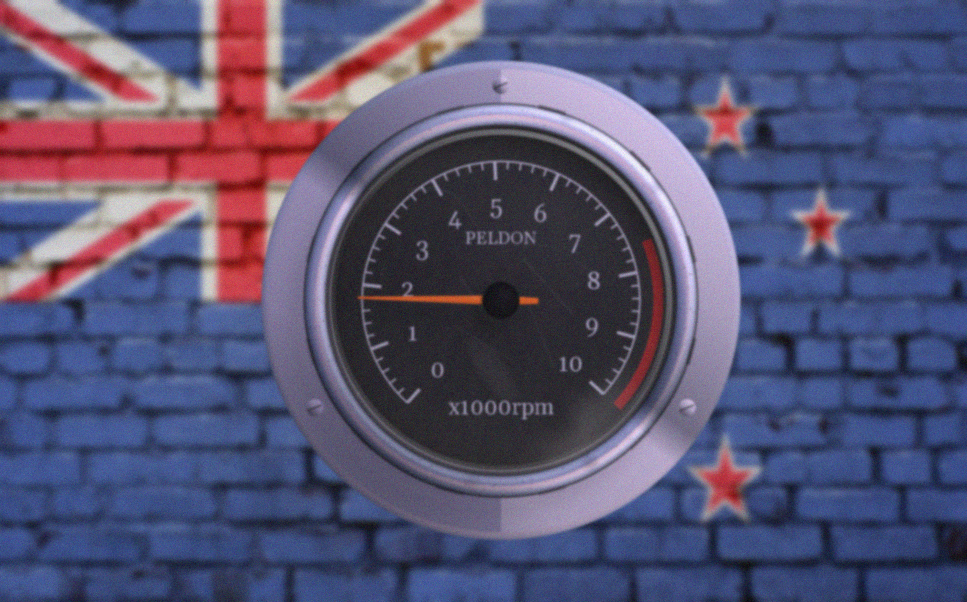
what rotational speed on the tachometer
1800 rpm
